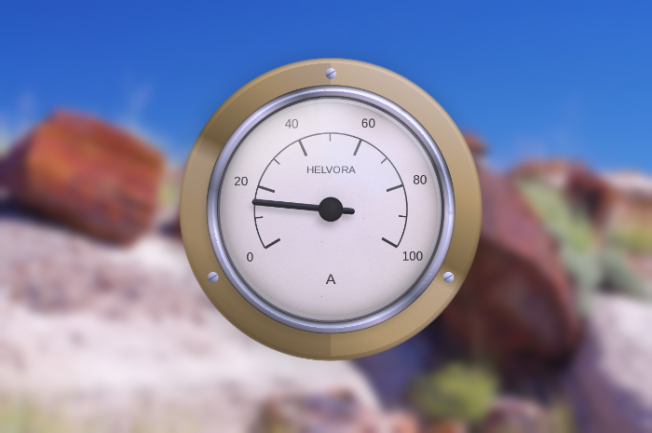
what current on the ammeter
15 A
